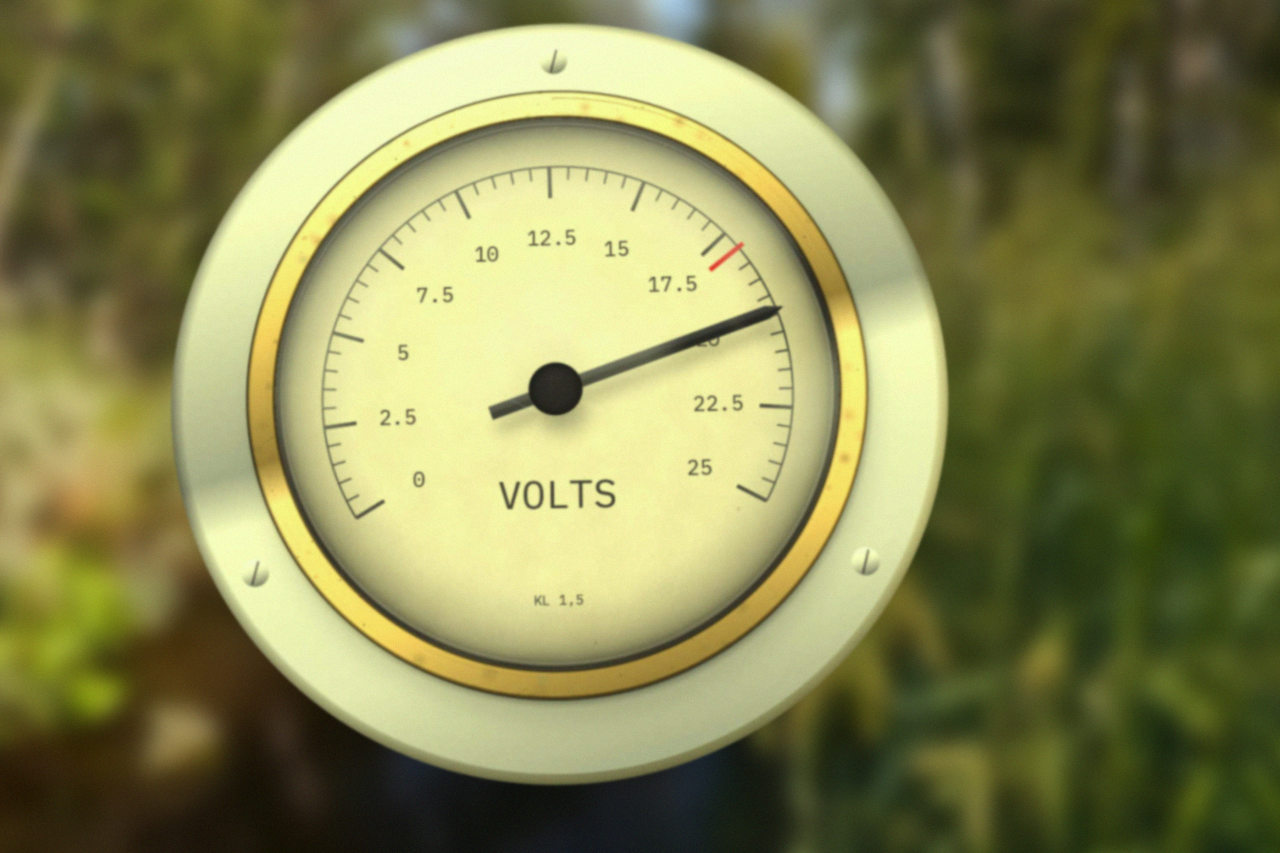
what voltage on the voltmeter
20 V
